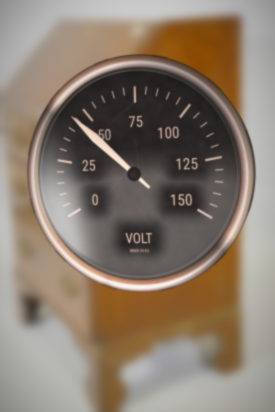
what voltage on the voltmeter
45 V
